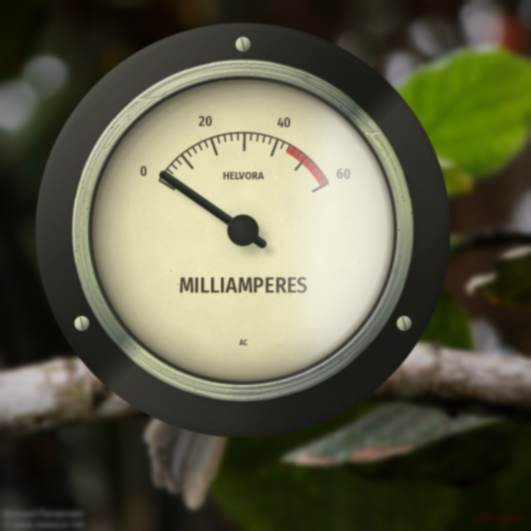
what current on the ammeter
2 mA
